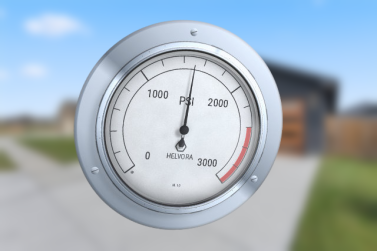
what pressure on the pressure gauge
1500 psi
